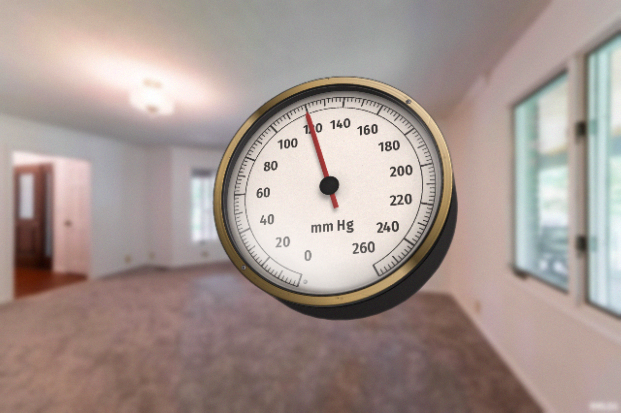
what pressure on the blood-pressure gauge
120 mmHg
